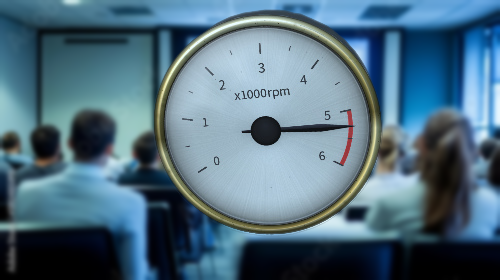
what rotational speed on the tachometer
5250 rpm
